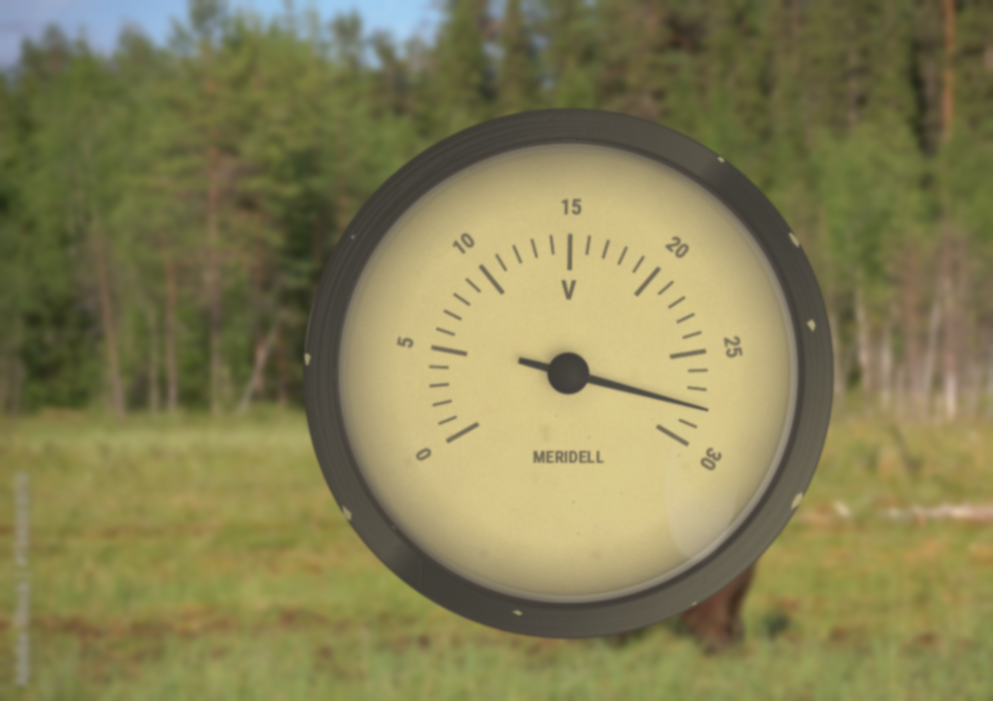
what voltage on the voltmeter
28 V
